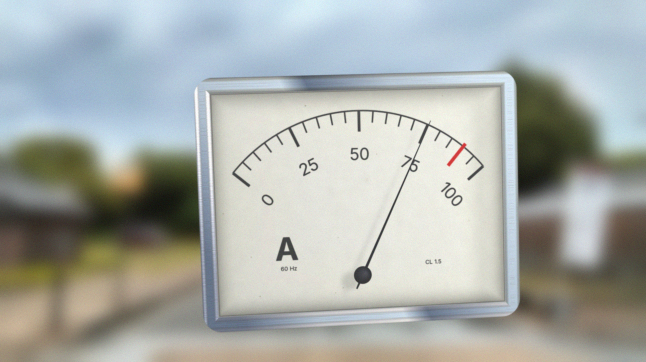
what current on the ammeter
75 A
